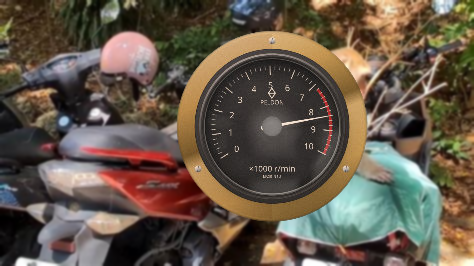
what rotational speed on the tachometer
8400 rpm
